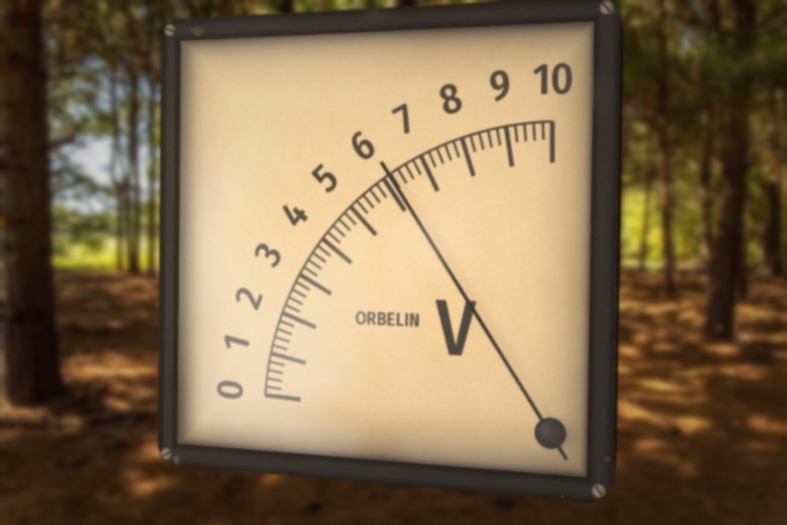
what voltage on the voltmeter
6.2 V
